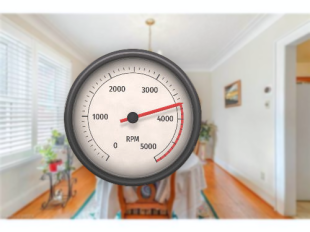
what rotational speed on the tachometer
3700 rpm
